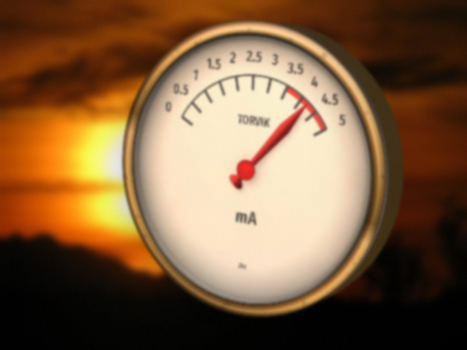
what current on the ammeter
4.25 mA
